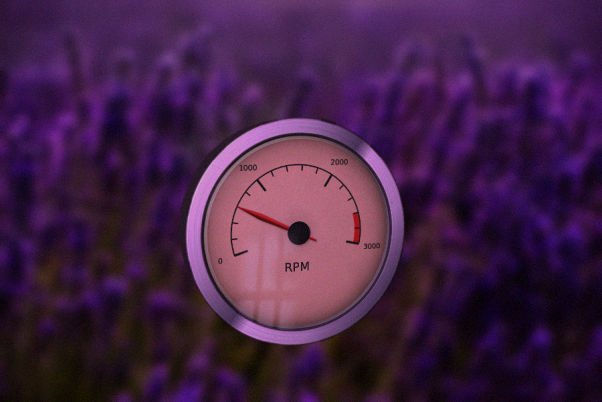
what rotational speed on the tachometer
600 rpm
